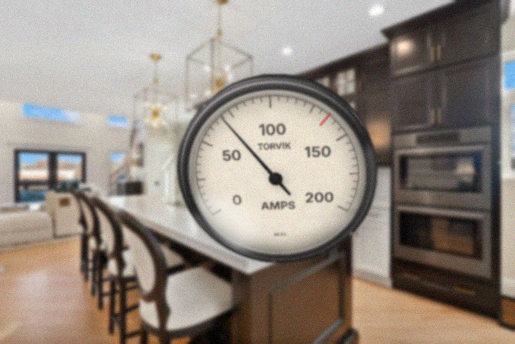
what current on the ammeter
70 A
